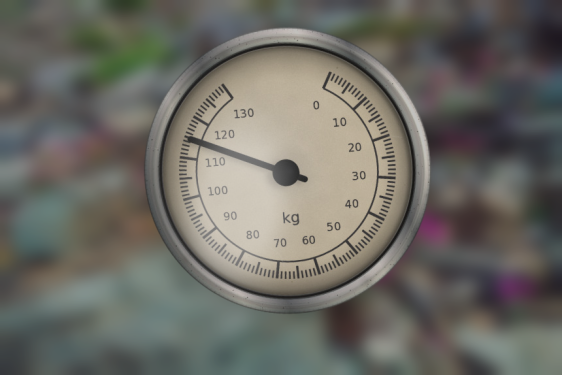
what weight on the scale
115 kg
